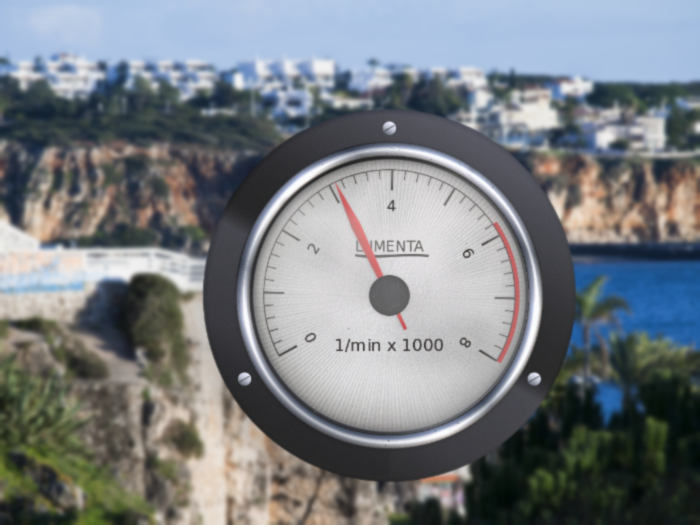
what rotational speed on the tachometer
3100 rpm
